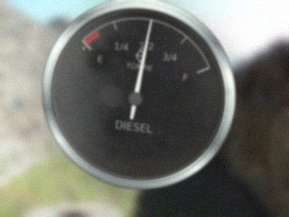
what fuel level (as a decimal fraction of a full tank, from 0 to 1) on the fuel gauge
0.5
